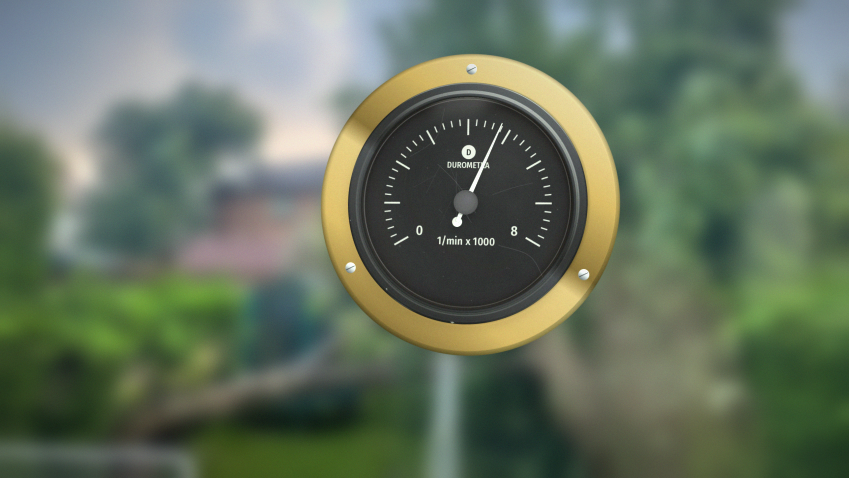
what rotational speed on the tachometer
4800 rpm
